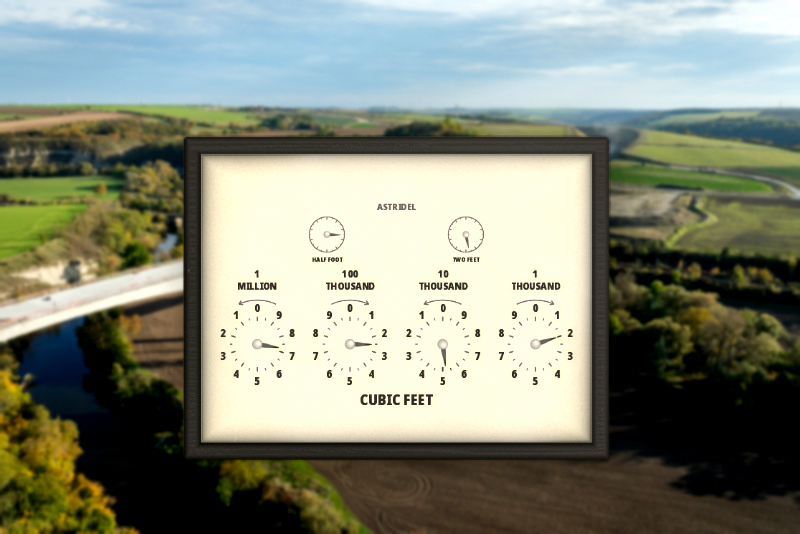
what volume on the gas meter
725200 ft³
